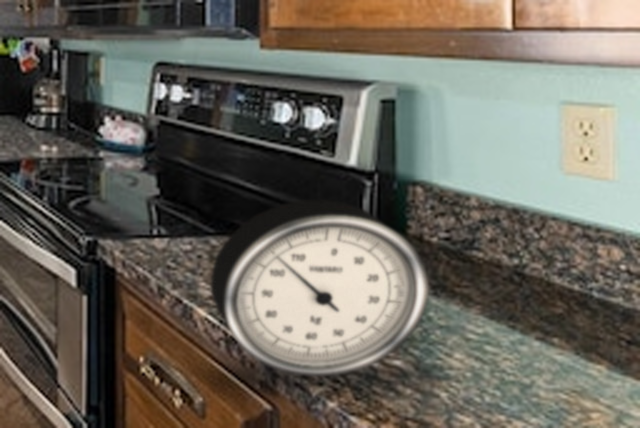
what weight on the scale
105 kg
